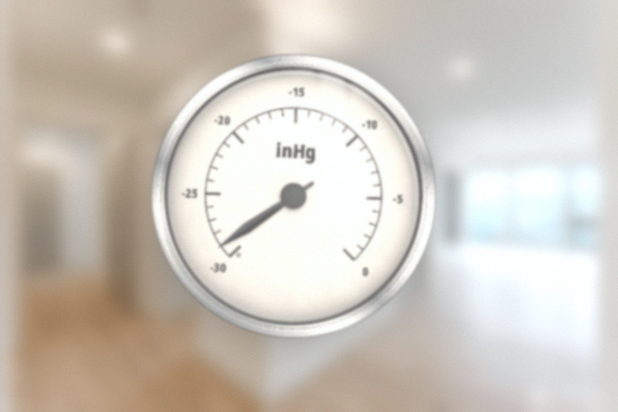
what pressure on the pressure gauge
-29 inHg
